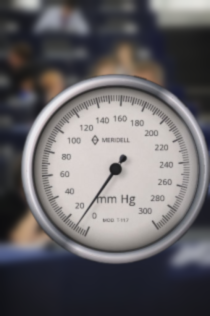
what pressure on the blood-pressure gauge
10 mmHg
